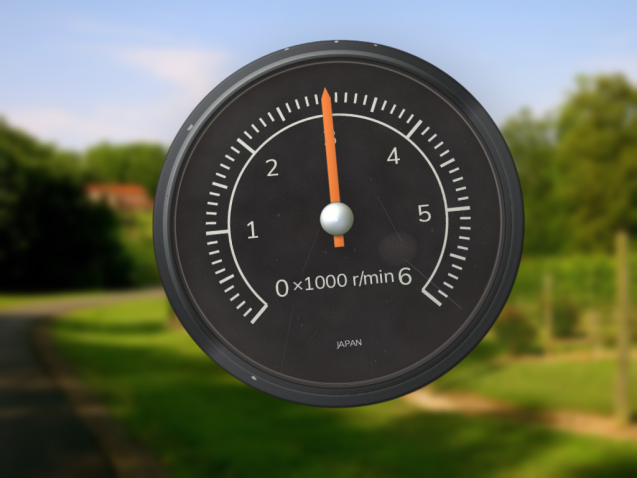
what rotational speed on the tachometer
3000 rpm
